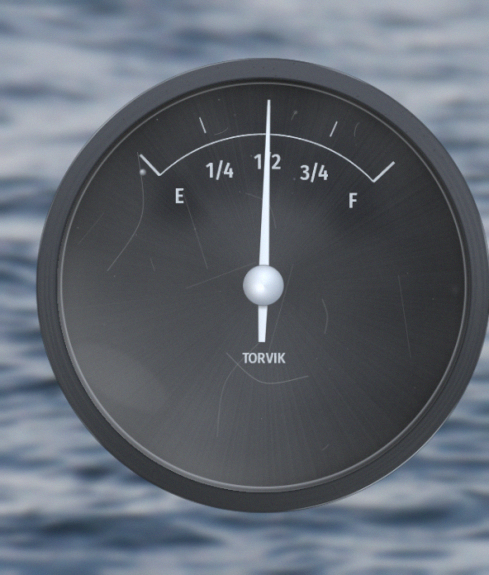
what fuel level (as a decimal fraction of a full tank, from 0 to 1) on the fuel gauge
0.5
